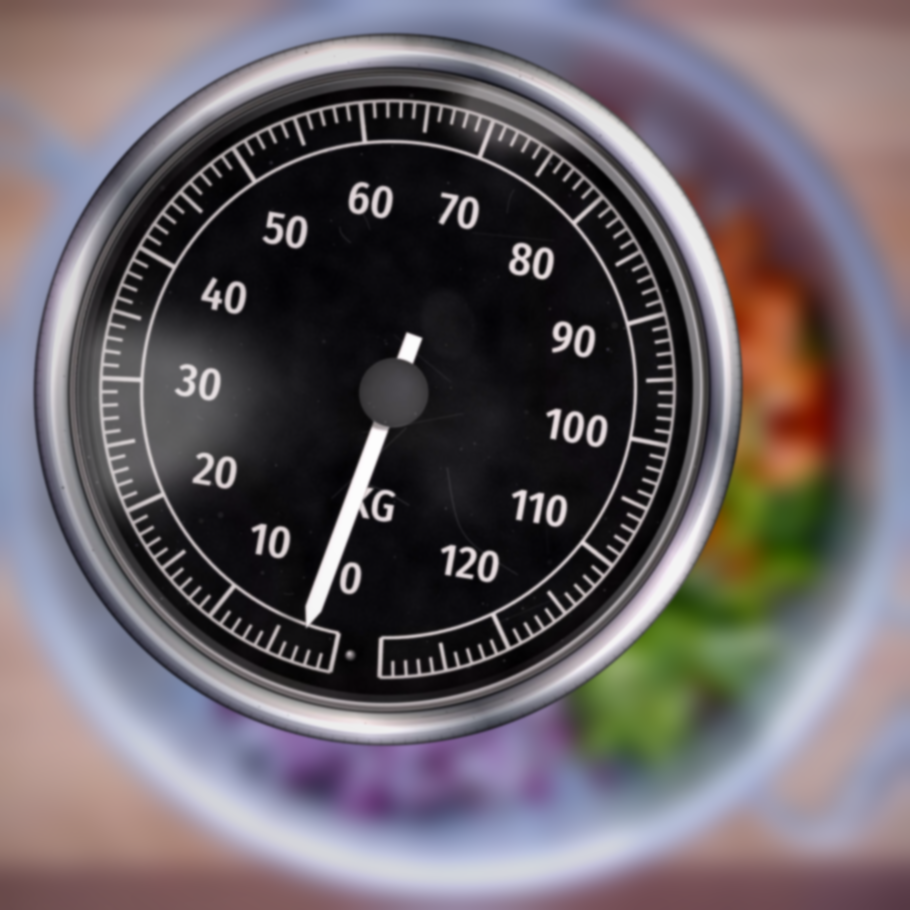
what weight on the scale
3 kg
